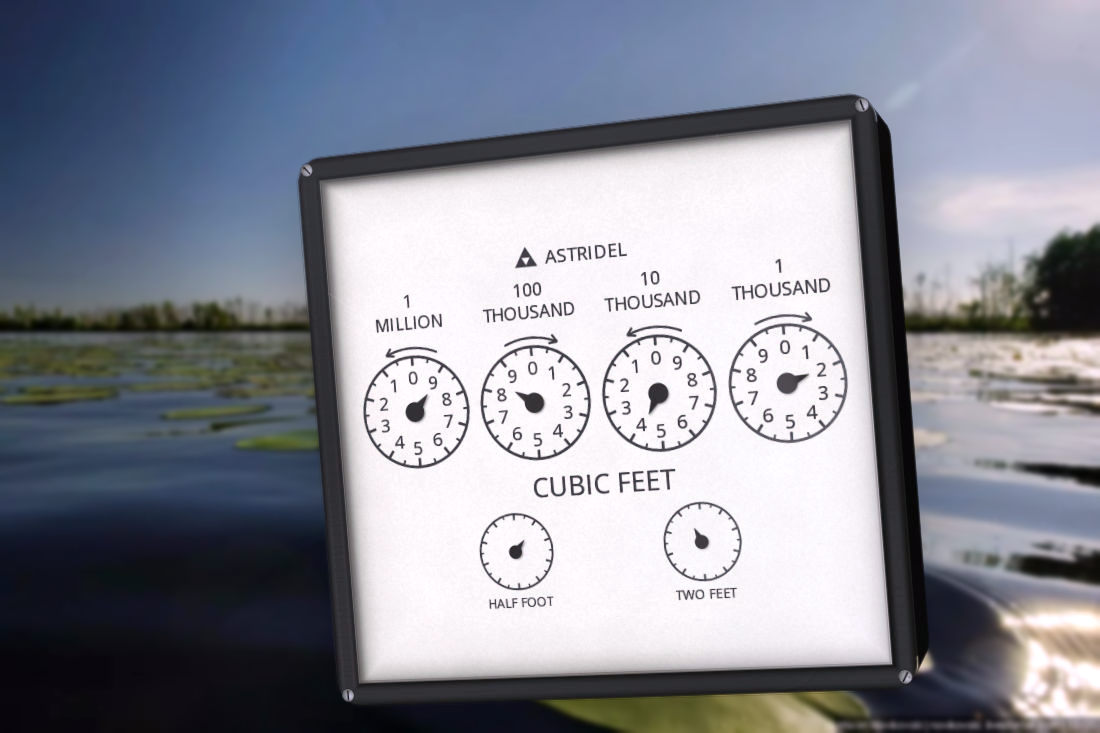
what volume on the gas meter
884200 ft³
